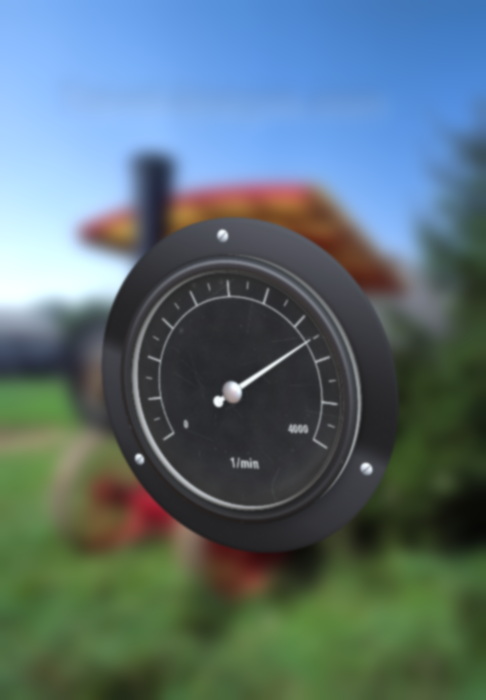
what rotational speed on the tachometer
3000 rpm
